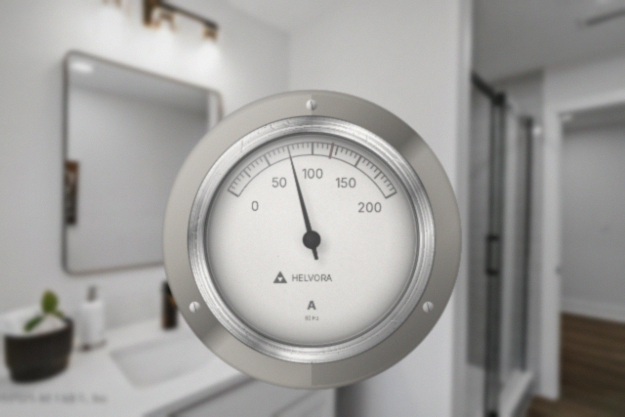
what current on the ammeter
75 A
